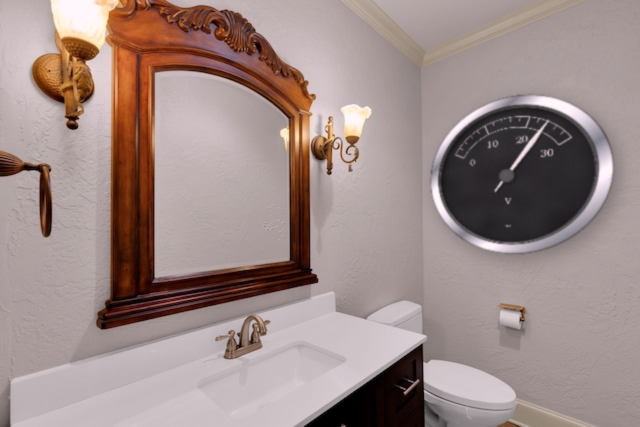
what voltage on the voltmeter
24 V
